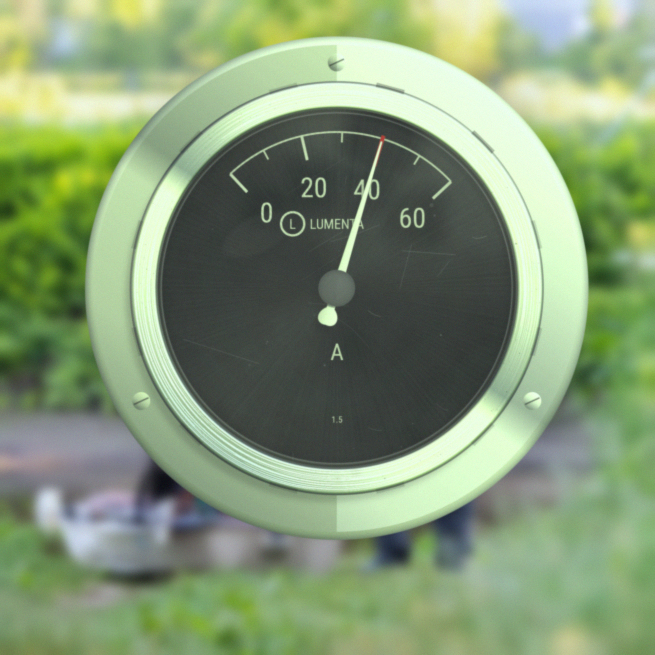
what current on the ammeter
40 A
